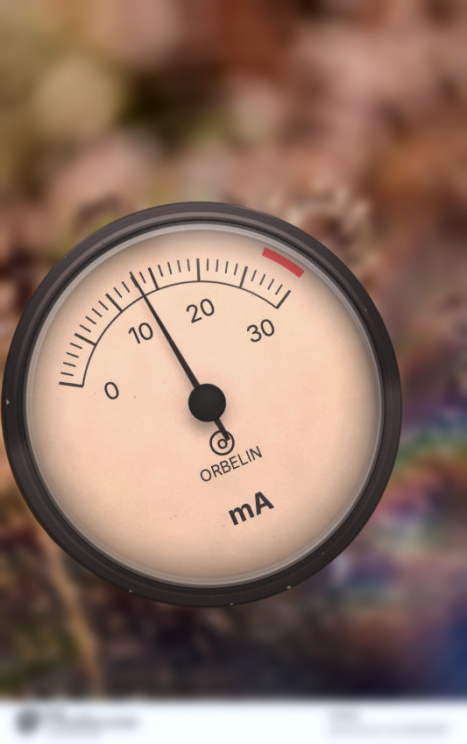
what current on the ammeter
13 mA
